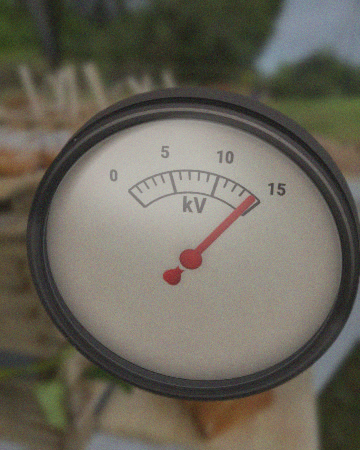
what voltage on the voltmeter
14 kV
